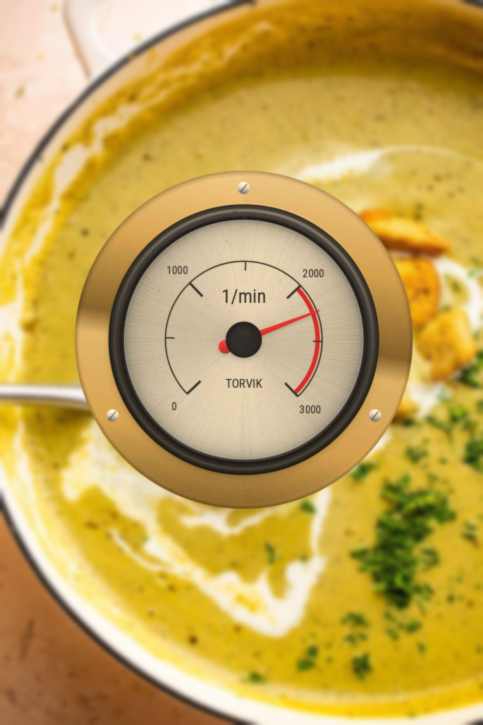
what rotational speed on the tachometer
2250 rpm
